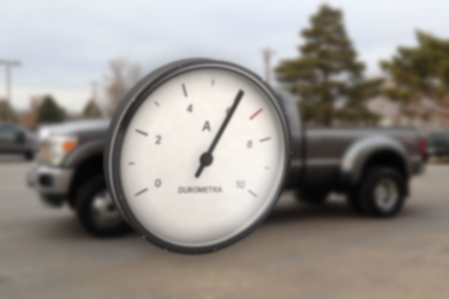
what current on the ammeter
6 A
